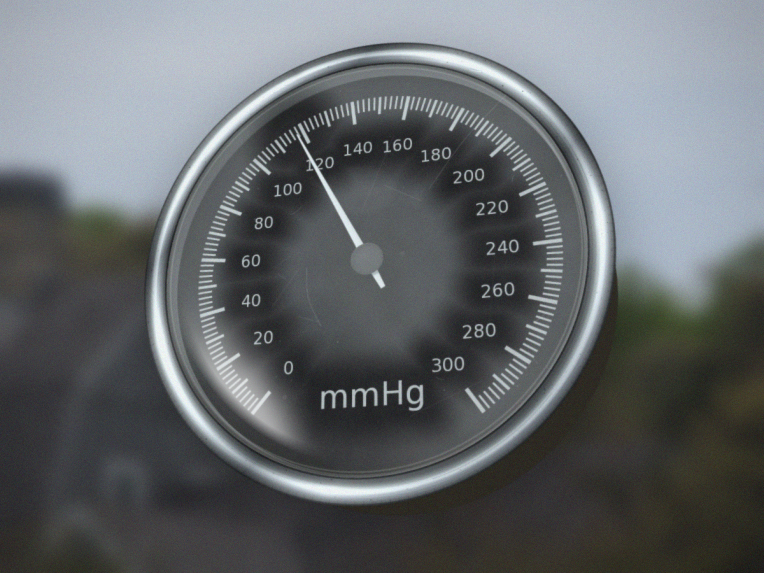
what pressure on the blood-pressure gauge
118 mmHg
